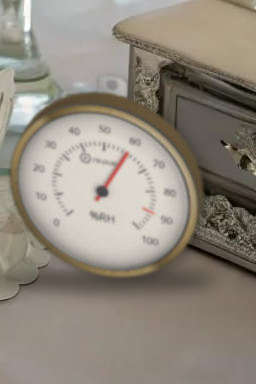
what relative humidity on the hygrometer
60 %
